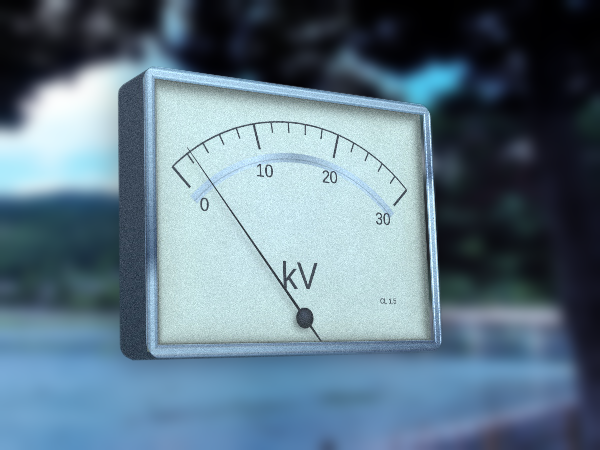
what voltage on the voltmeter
2 kV
